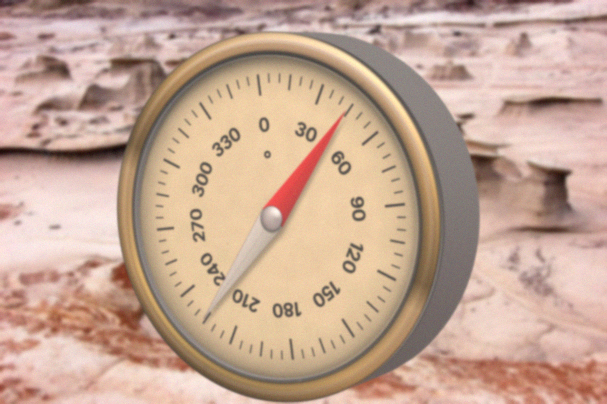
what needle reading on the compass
45 °
